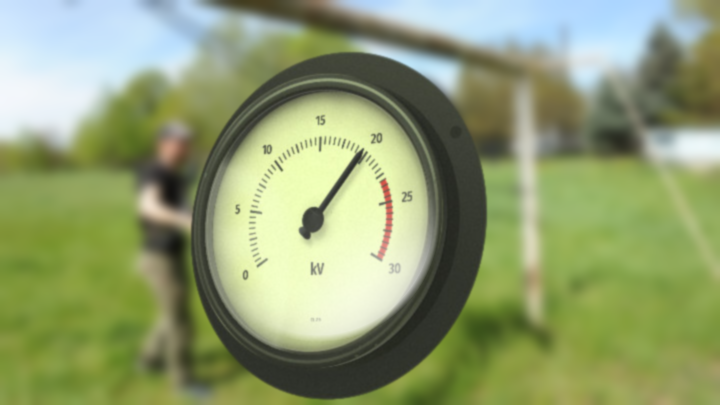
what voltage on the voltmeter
20 kV
